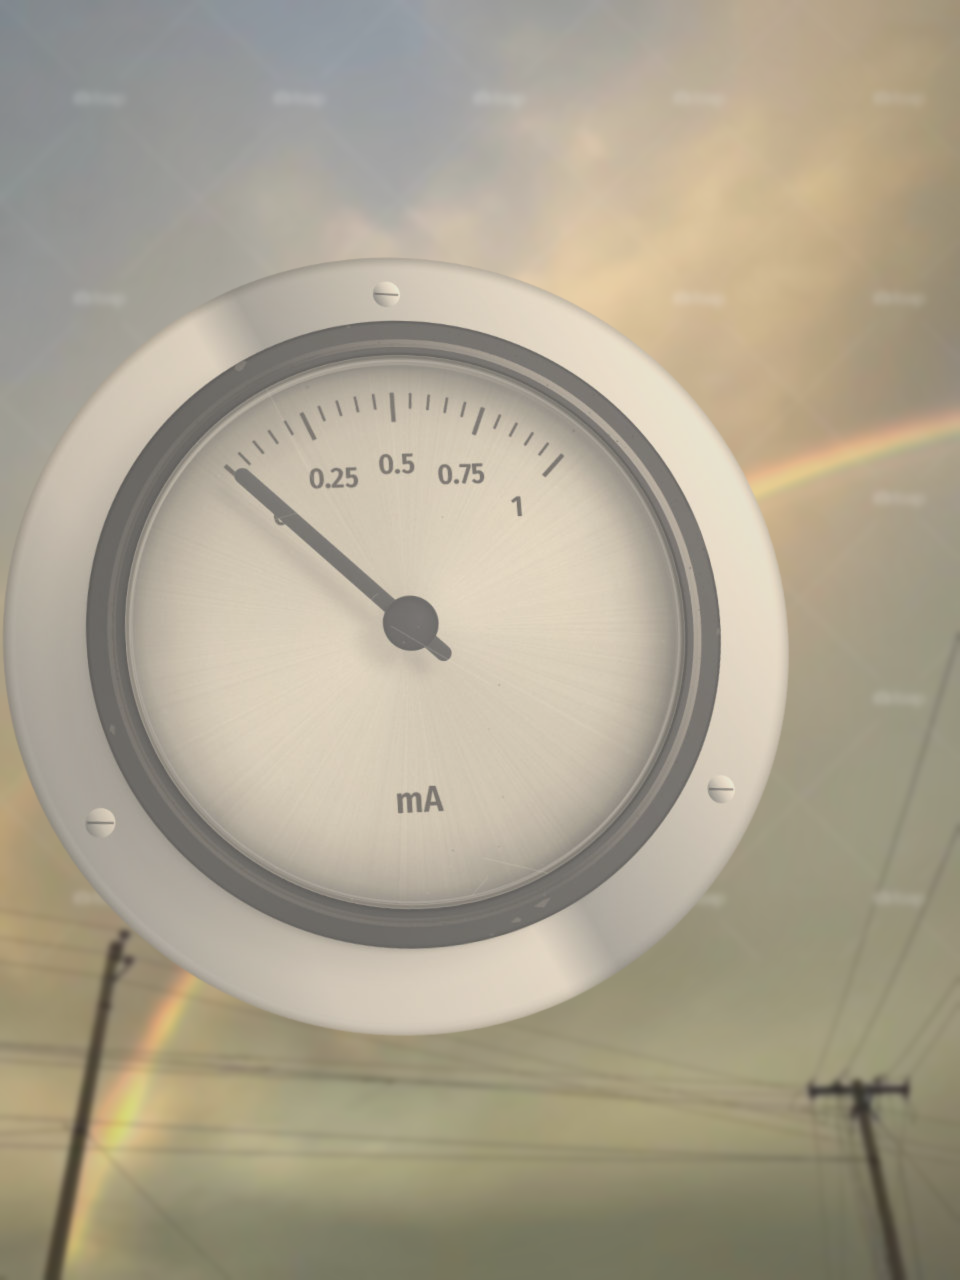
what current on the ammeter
0 mA
